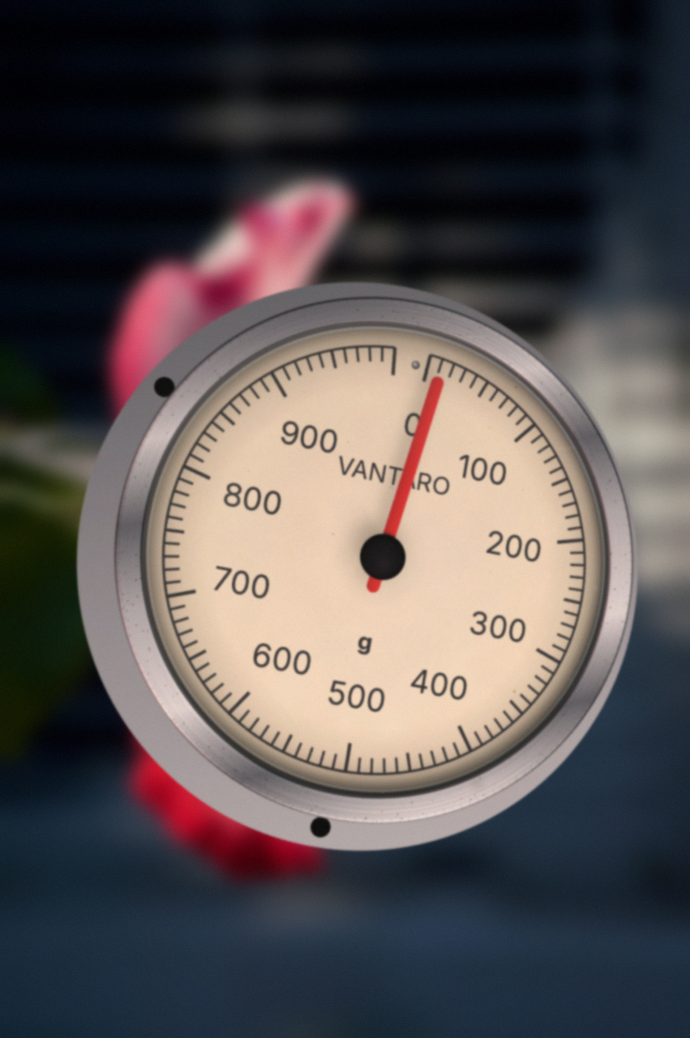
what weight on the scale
10 g
